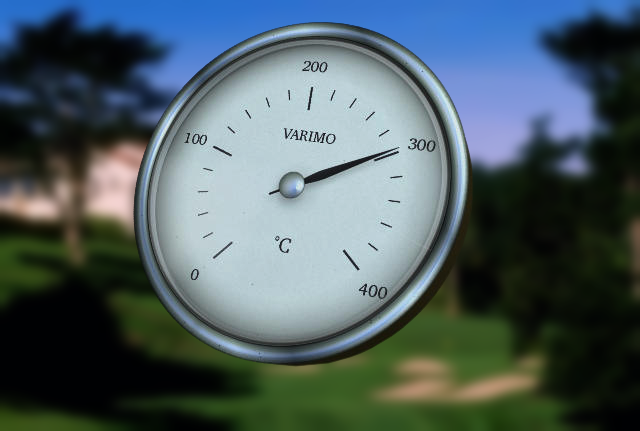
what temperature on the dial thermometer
300 °C
